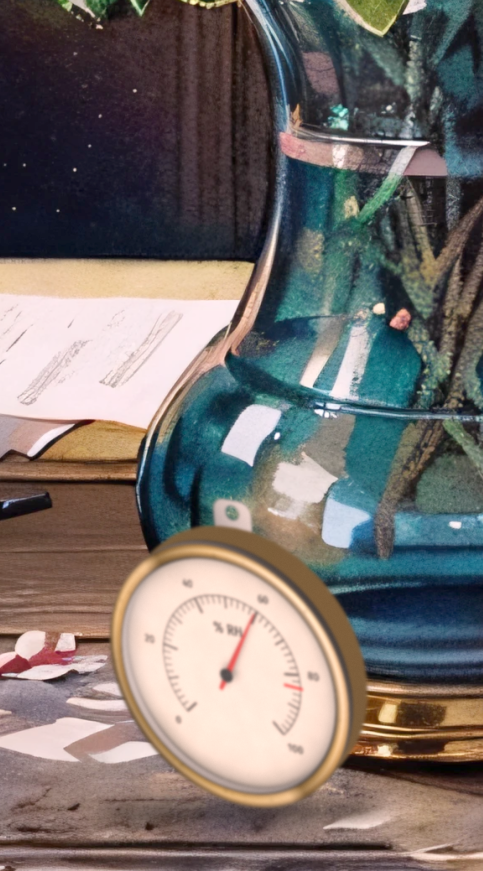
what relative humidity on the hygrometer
60 %
